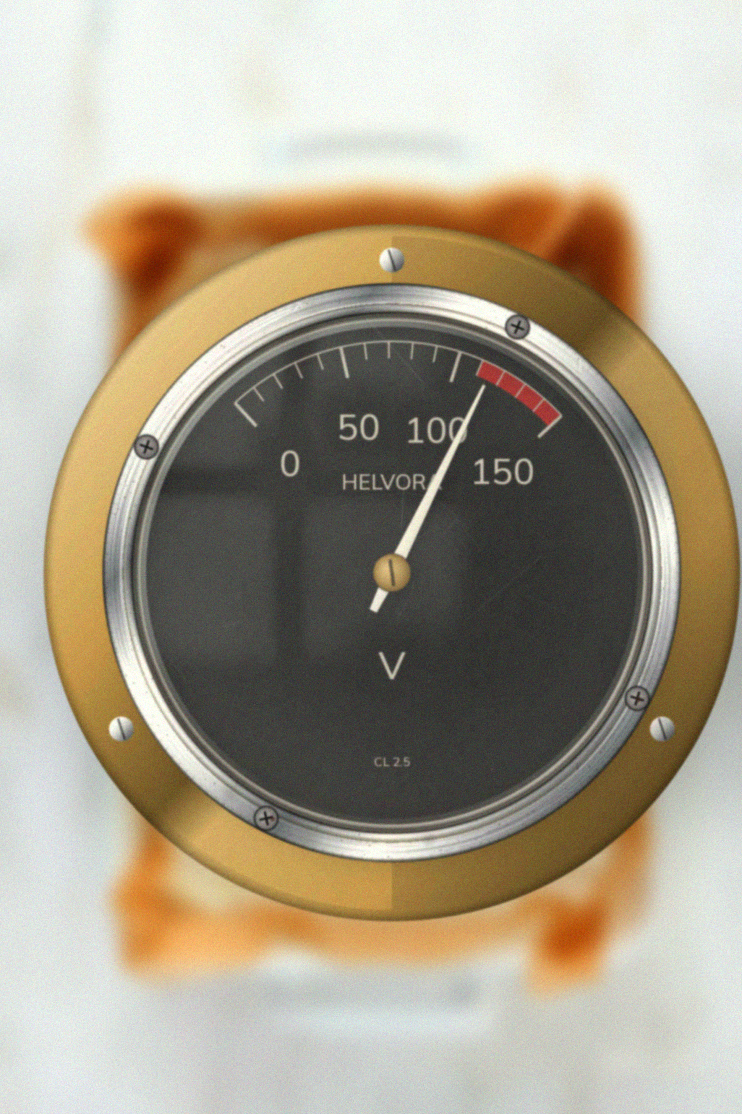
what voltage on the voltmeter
115 V
